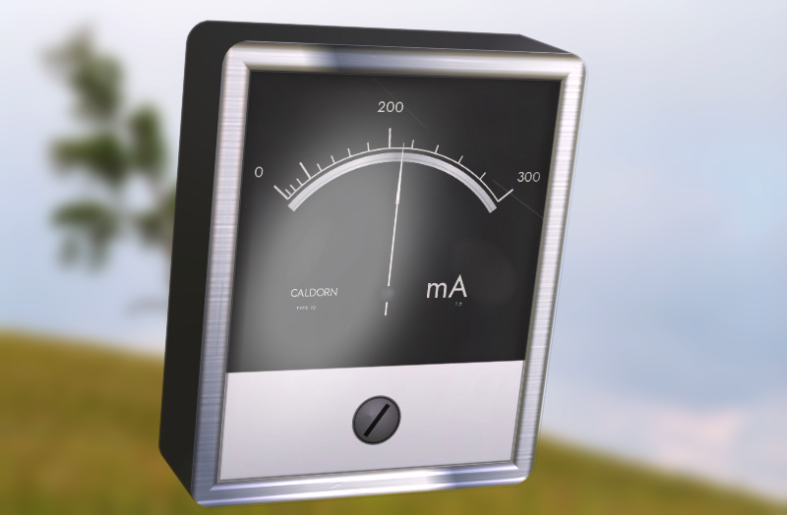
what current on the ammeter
210 mA
